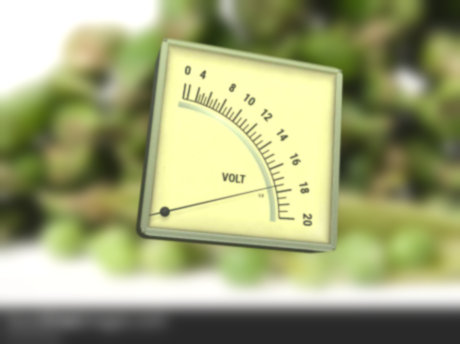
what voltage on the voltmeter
17.5 V
